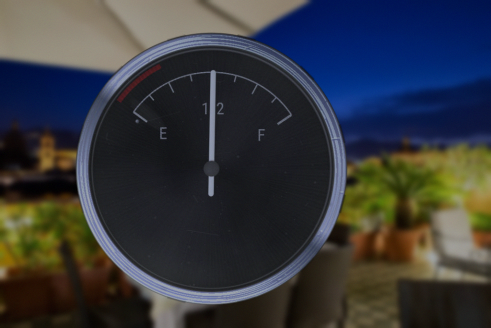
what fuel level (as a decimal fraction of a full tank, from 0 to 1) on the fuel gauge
0.5
